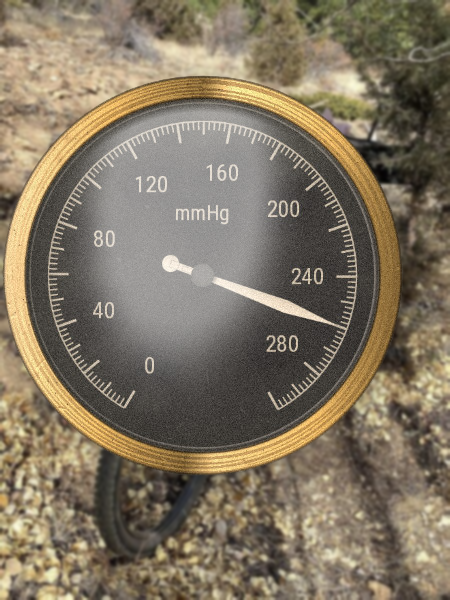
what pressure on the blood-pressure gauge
260 mmHg
